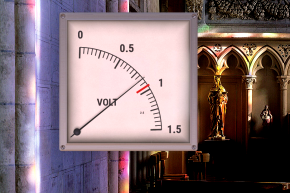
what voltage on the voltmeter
0.85 V
